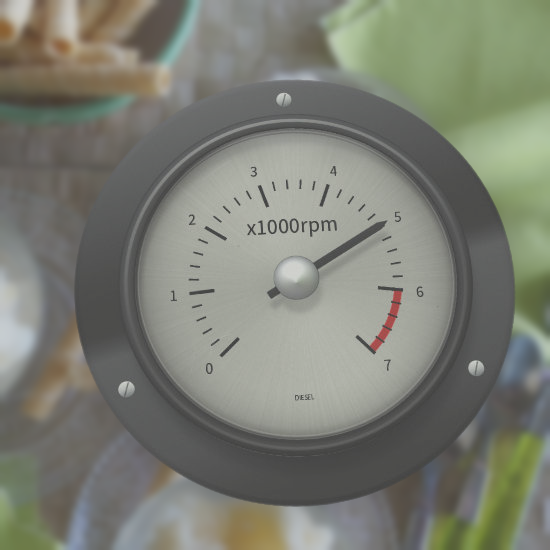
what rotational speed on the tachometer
5000 rpm
